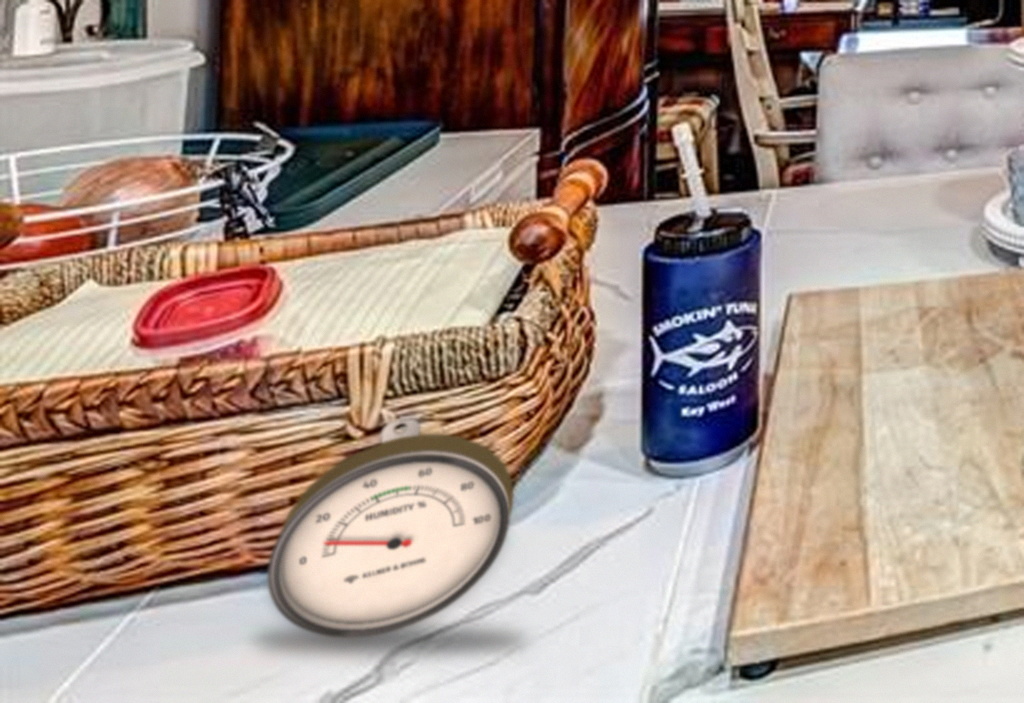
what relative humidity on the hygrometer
10 %
